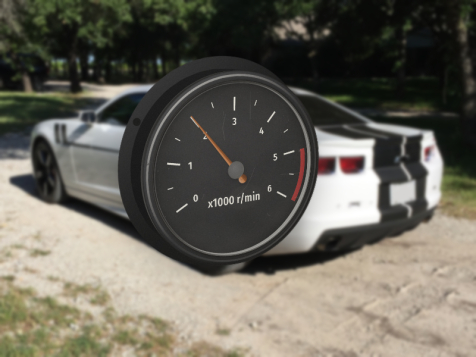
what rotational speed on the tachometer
2000 rpm
